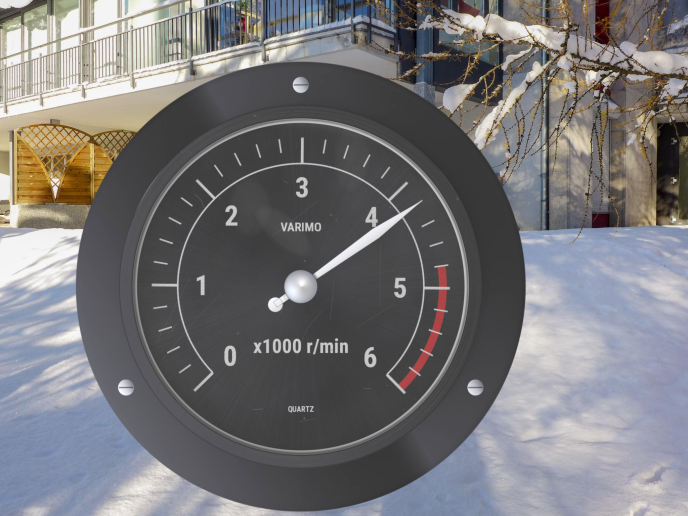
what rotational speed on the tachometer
4200 rpm
